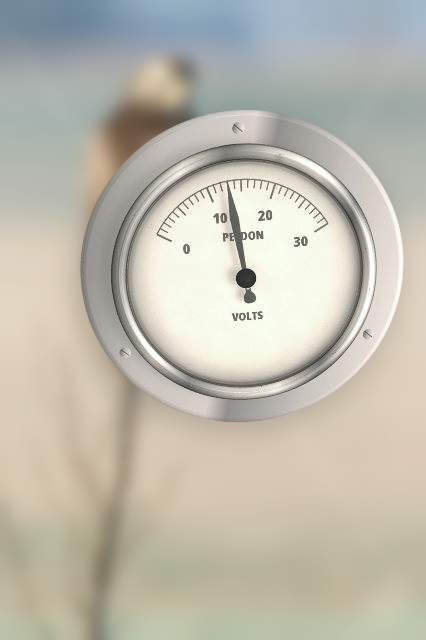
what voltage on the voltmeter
13 V
